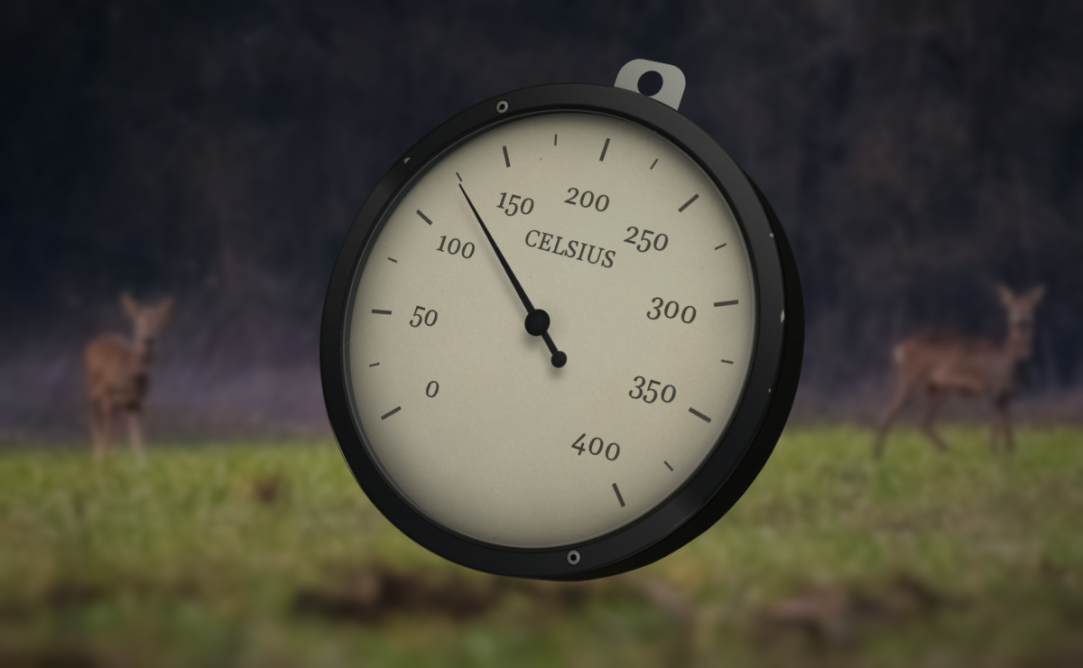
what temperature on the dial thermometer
125 °C
